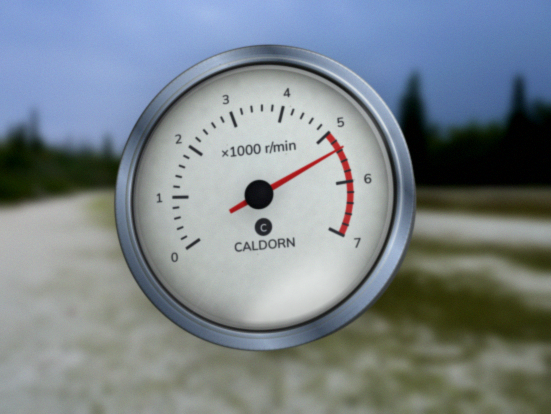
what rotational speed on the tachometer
5400 rpm
